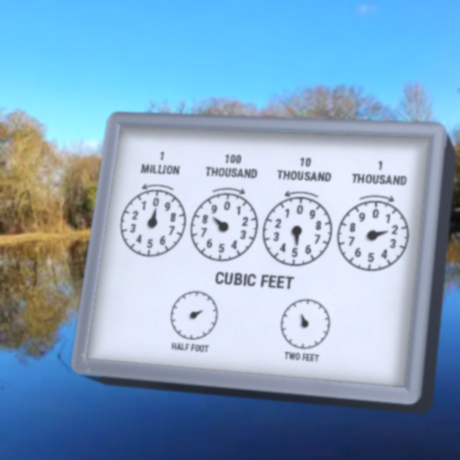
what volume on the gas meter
985200 ft³
